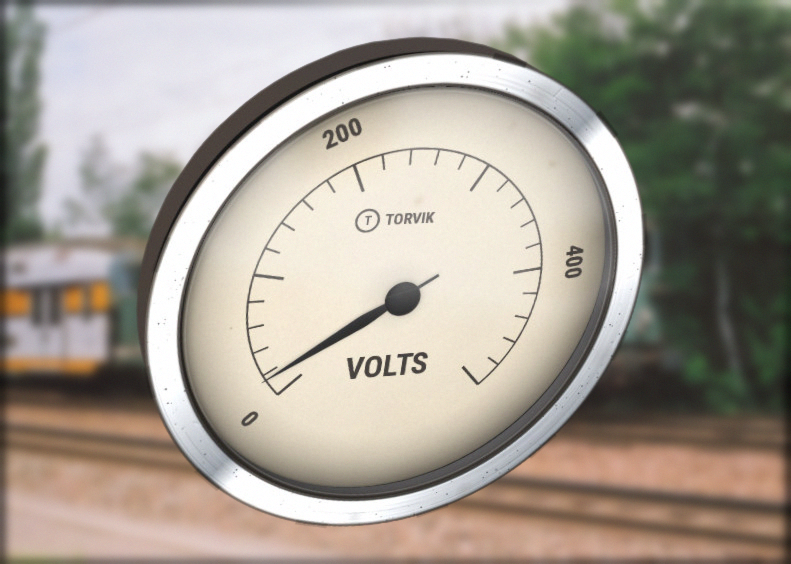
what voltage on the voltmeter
20 V
